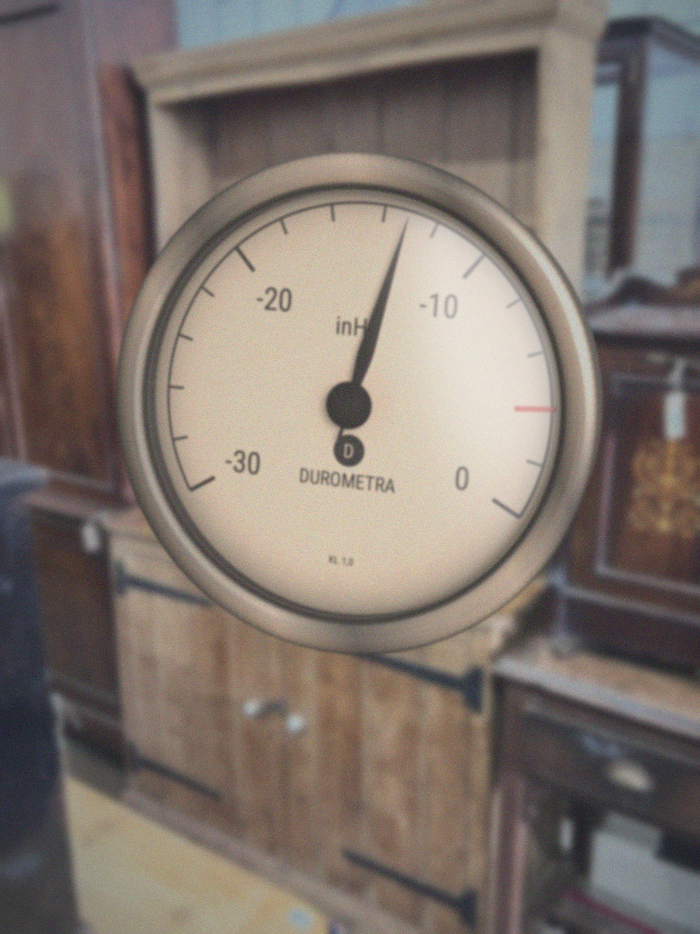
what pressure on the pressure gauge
-13 inHg
